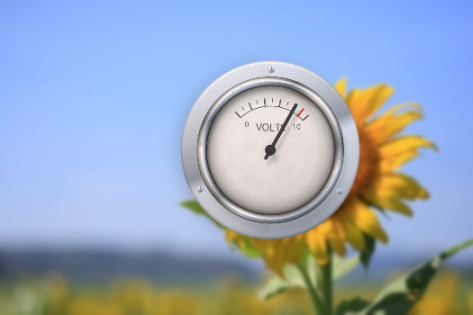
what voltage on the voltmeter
8 V
